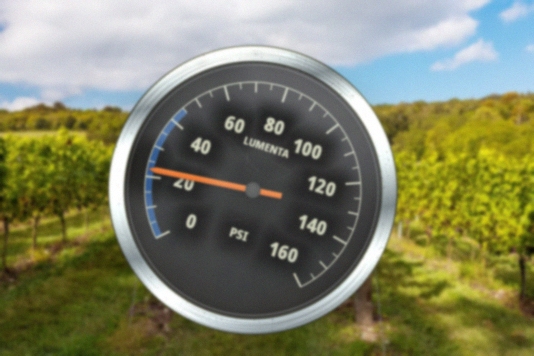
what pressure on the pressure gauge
22.5 psi
